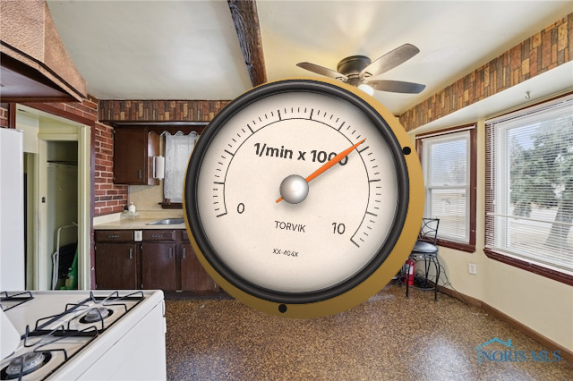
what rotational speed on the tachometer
6800 rpm
